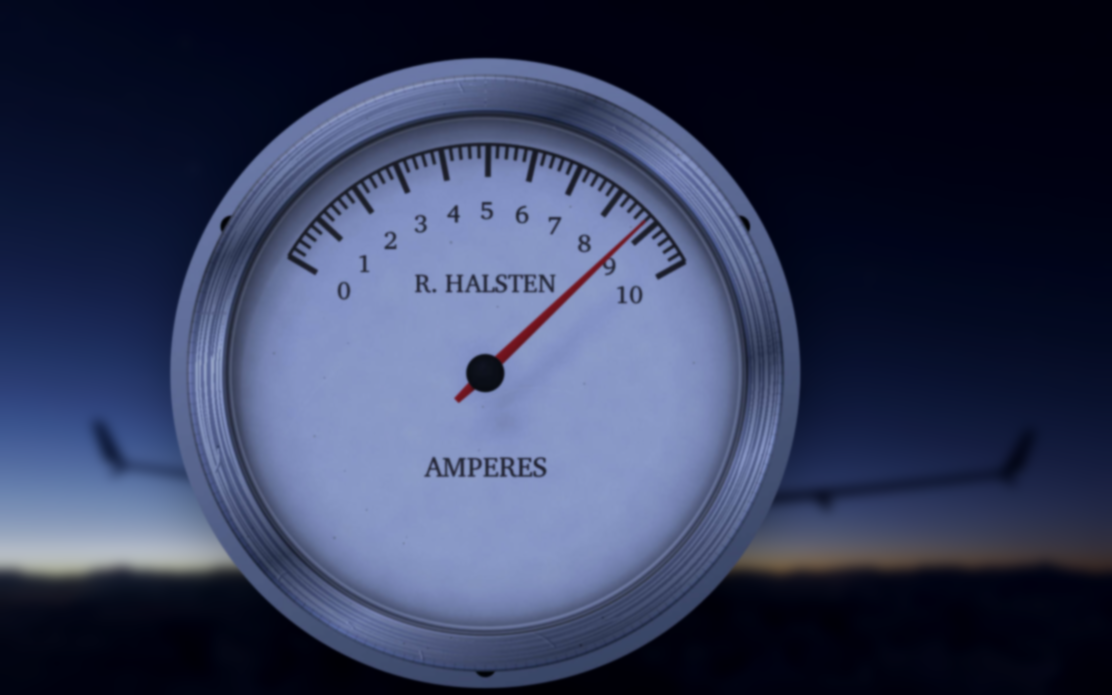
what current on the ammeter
8.8 A
